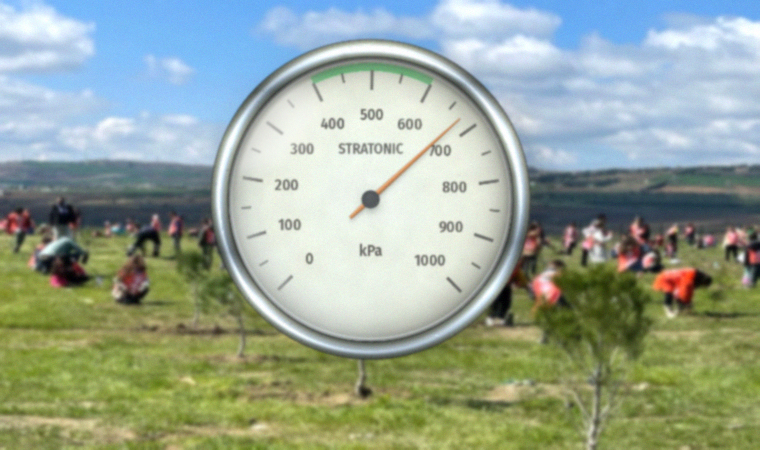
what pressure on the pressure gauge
675 kPa
